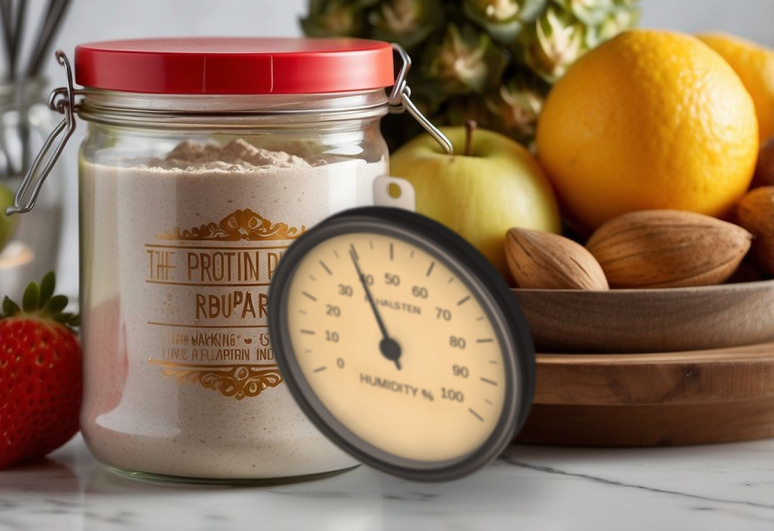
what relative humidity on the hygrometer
40 %
